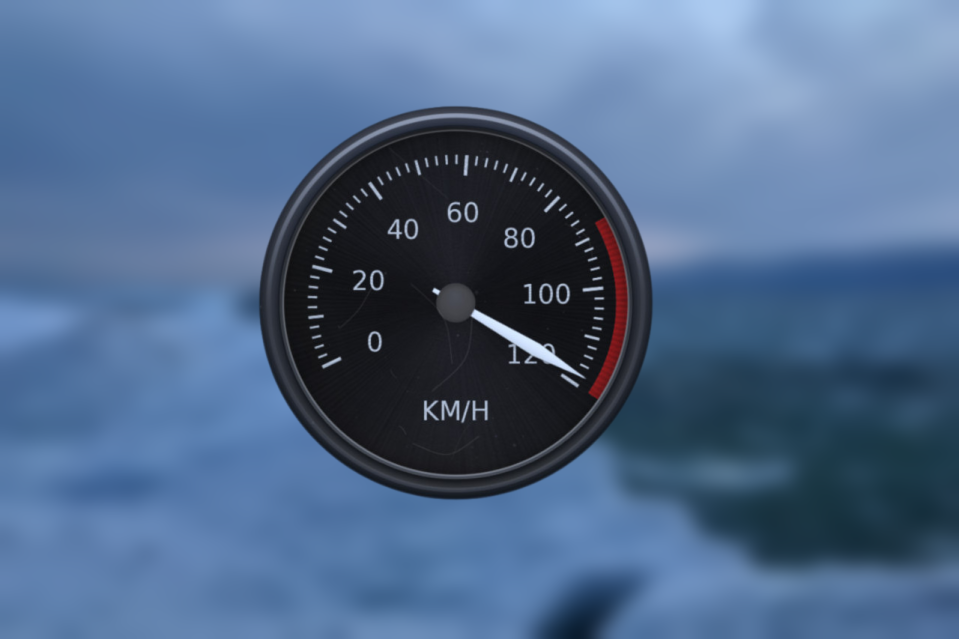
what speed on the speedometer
118 km/h
